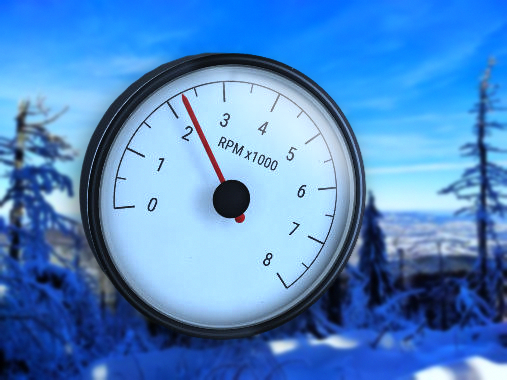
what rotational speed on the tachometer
2250 rpm
